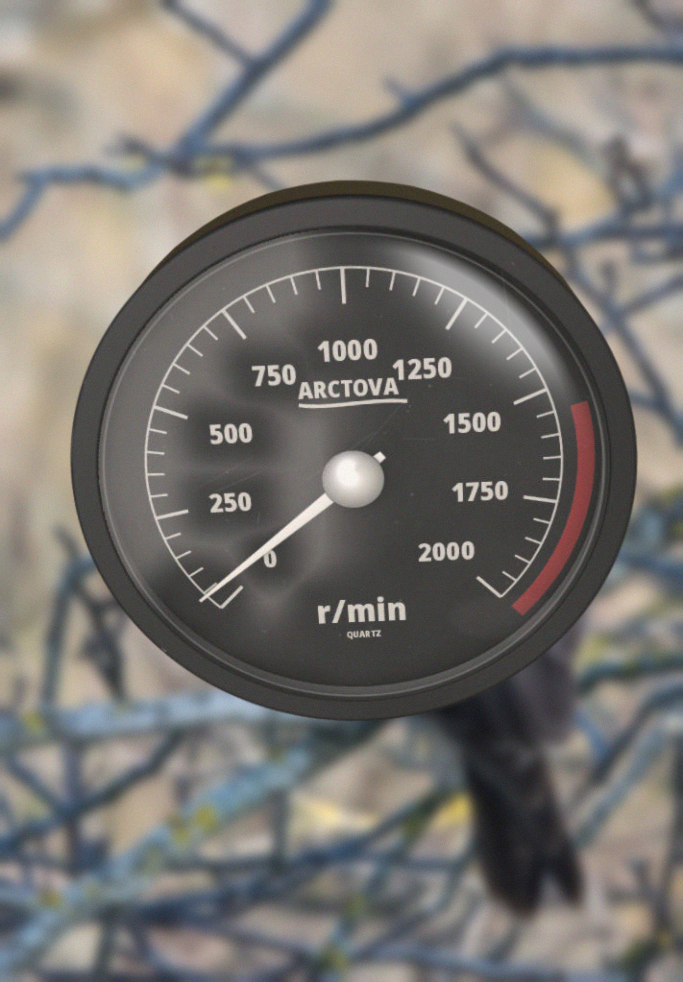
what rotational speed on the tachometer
50 rpm
